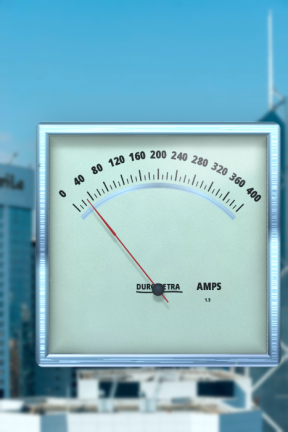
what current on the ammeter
30 A
